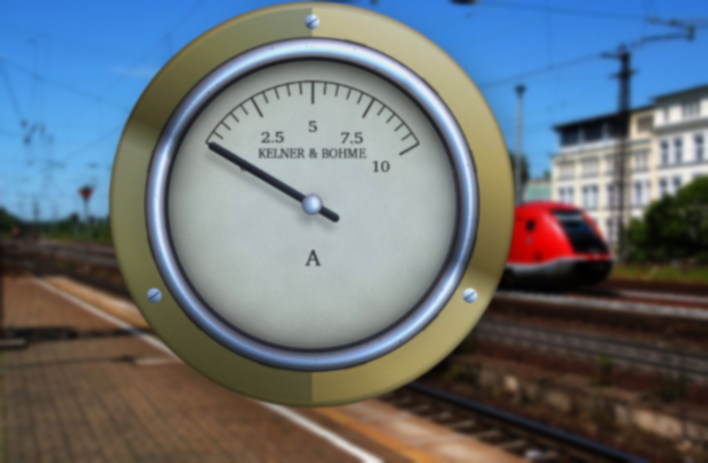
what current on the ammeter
0 A
